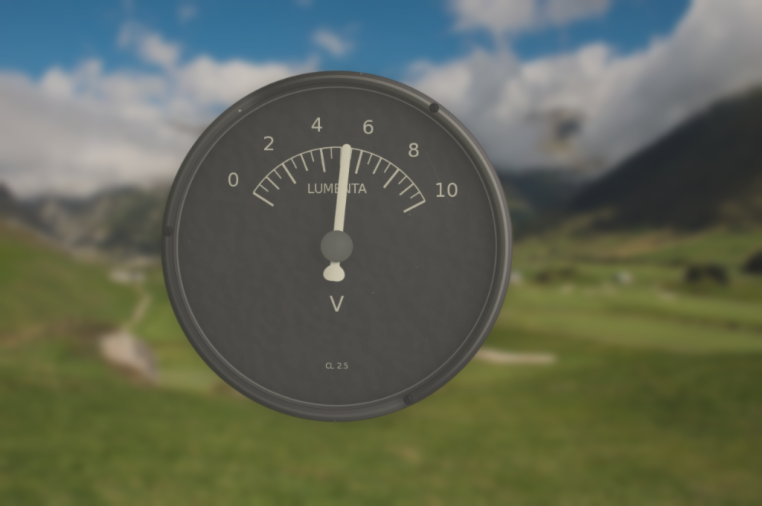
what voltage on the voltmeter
5.25 V
